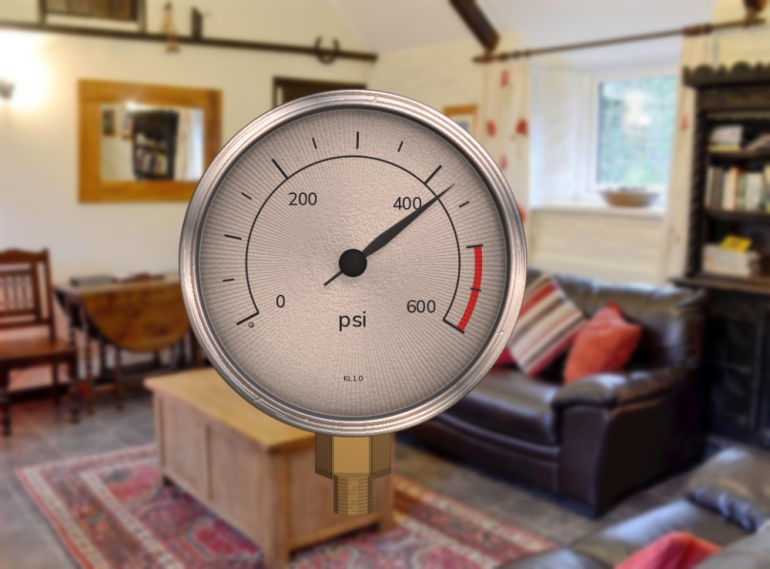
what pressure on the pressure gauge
425 psi
